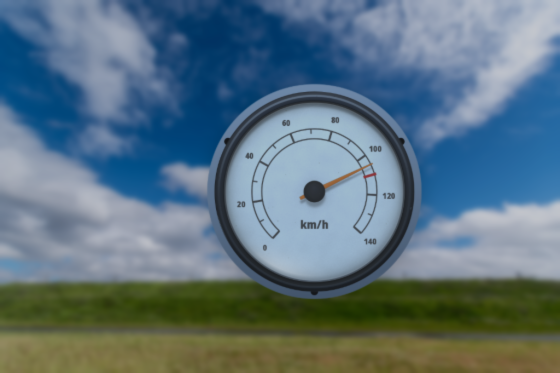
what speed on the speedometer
105 km/h
